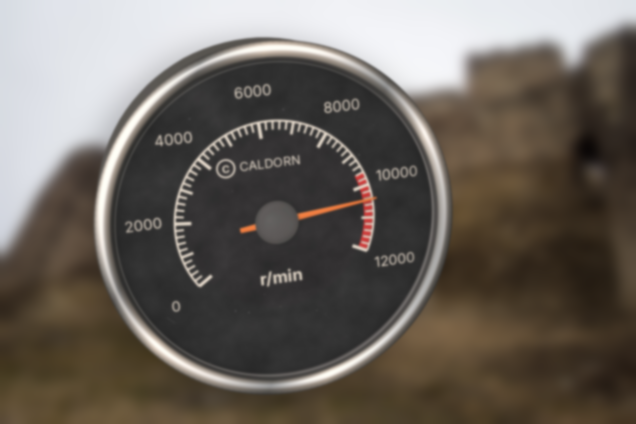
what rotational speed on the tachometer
10400 rpm
